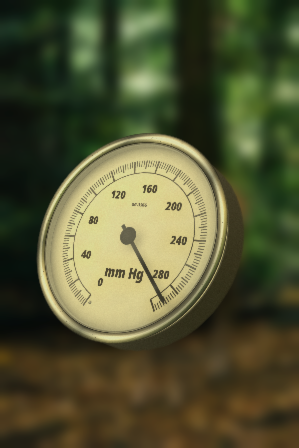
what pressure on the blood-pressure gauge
290 mmHg
